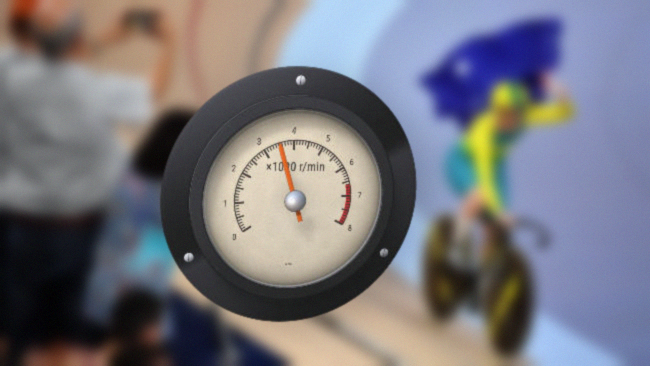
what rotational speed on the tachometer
3500 rpm
